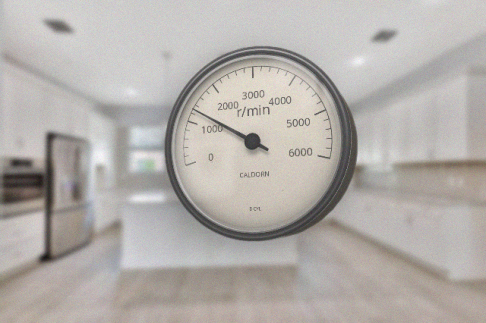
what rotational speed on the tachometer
1300 rpm
